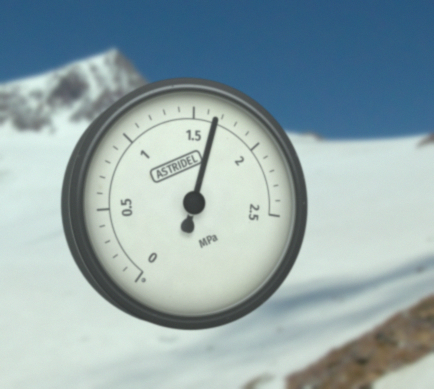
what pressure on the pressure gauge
1.65 MPa
